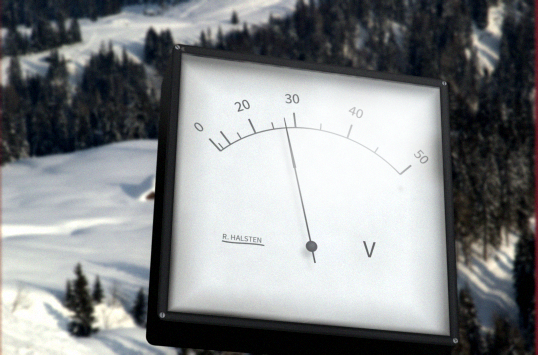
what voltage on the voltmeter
27.5 V
